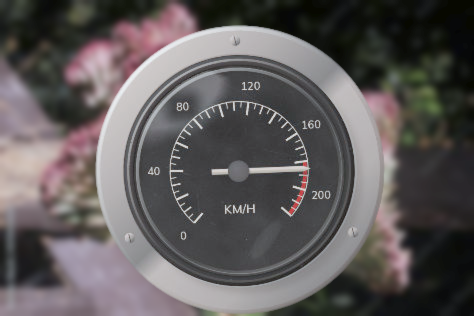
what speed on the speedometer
185 km/h
